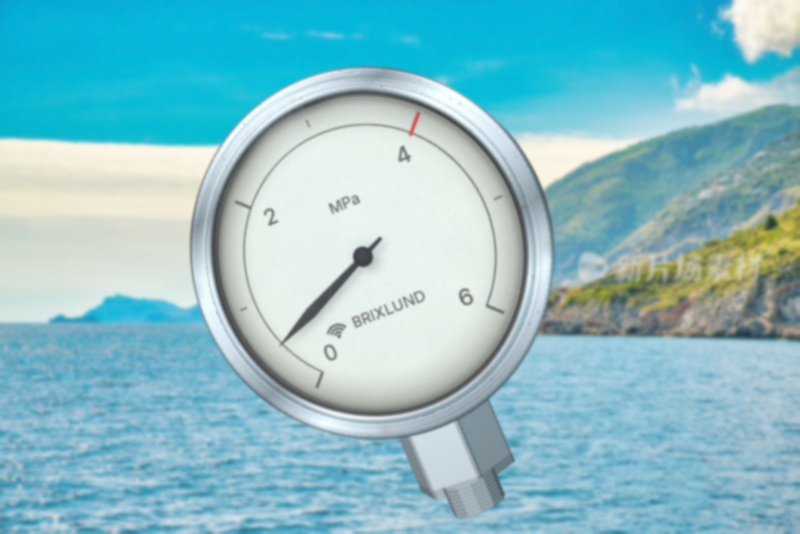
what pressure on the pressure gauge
0.5 MPa
